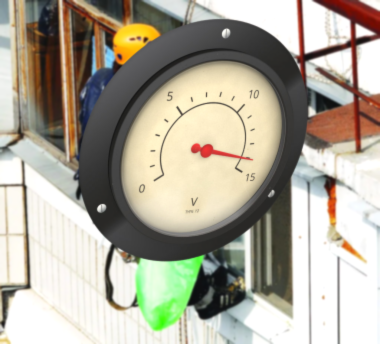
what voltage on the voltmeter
14 V
